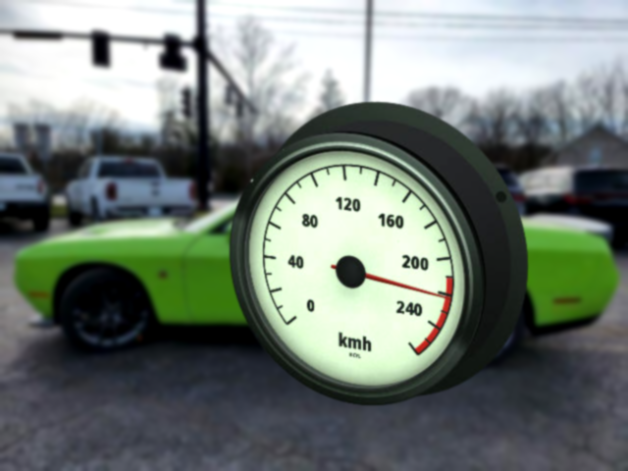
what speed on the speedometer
220 km/h
